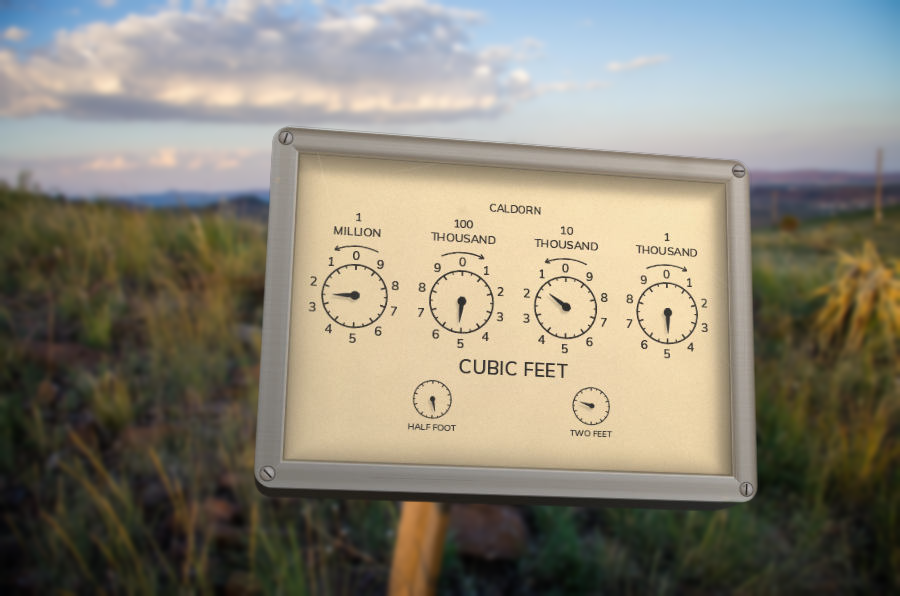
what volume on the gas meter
251500 ft³
